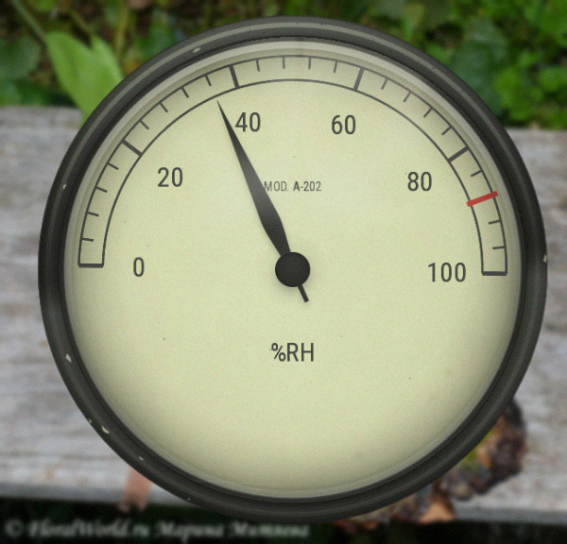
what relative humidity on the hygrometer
36 %
